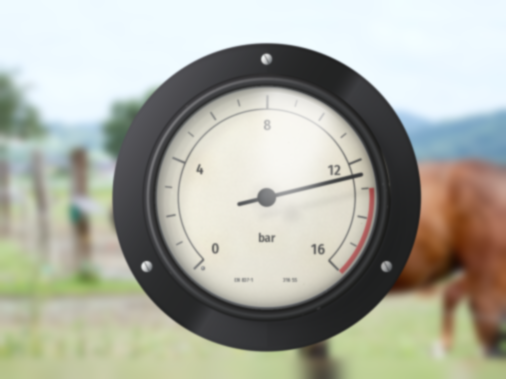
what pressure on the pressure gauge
12.5 bar
